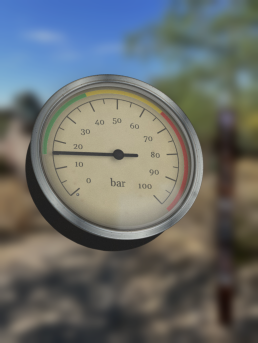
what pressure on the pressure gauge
15 bar
